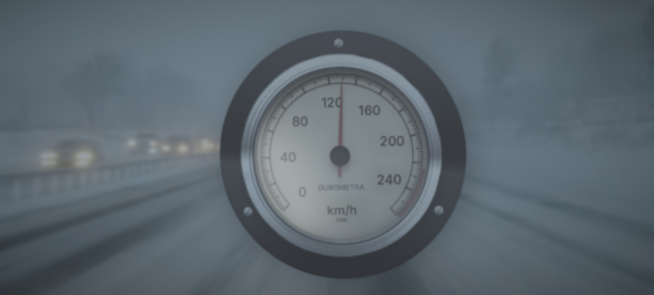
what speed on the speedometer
130 km/h
